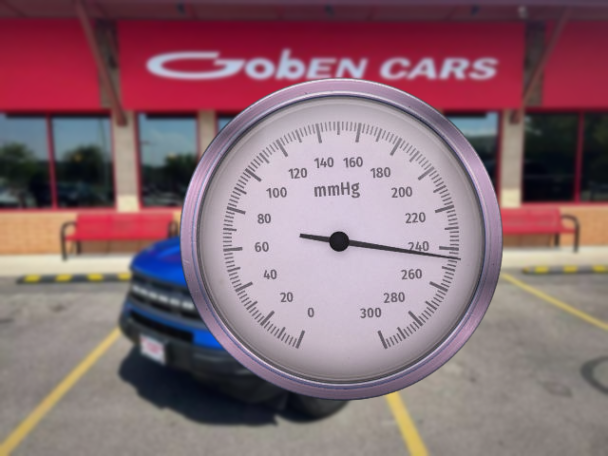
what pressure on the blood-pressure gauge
244 mmHg
